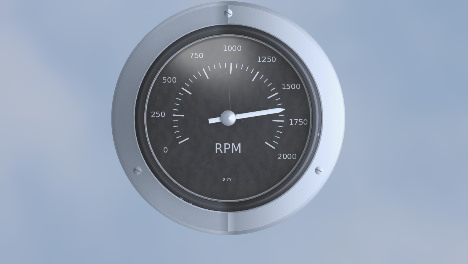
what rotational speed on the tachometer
1650 rpm
